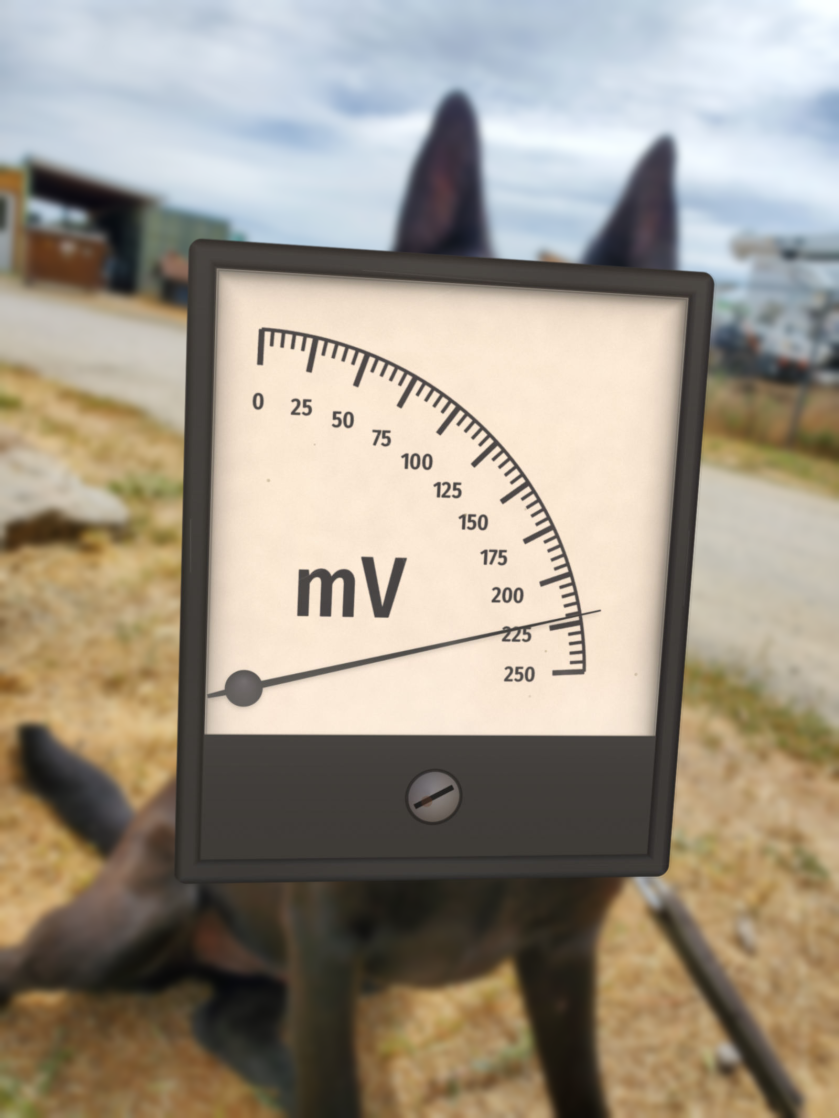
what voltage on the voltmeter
220 mV
